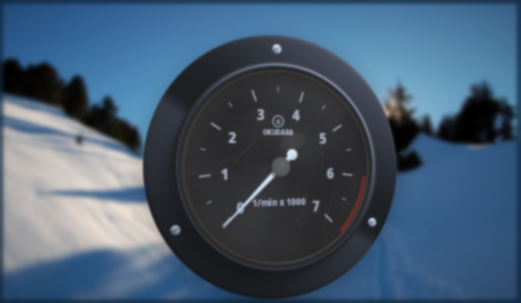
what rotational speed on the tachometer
0 rpm
